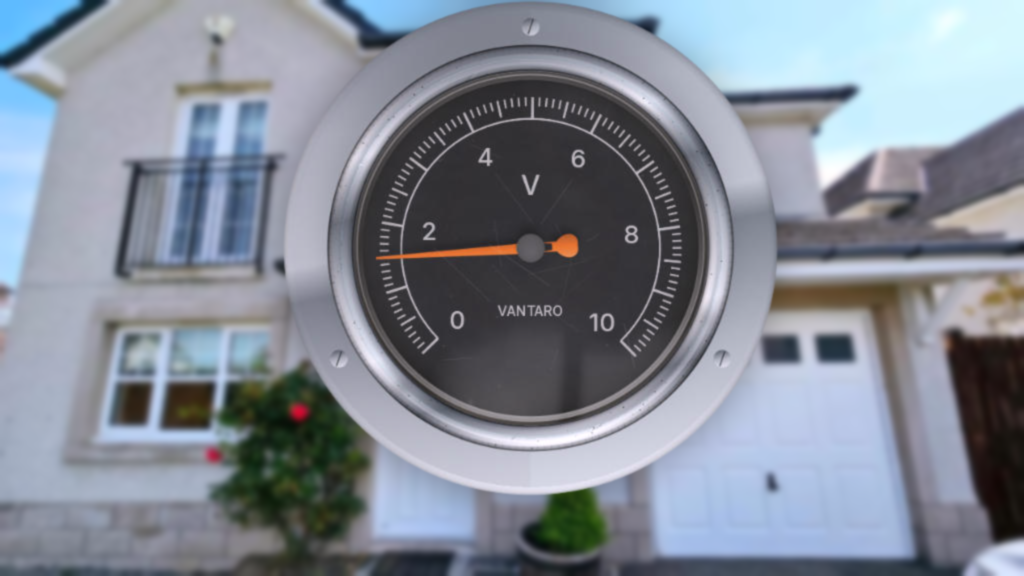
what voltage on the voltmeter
1.5 V
